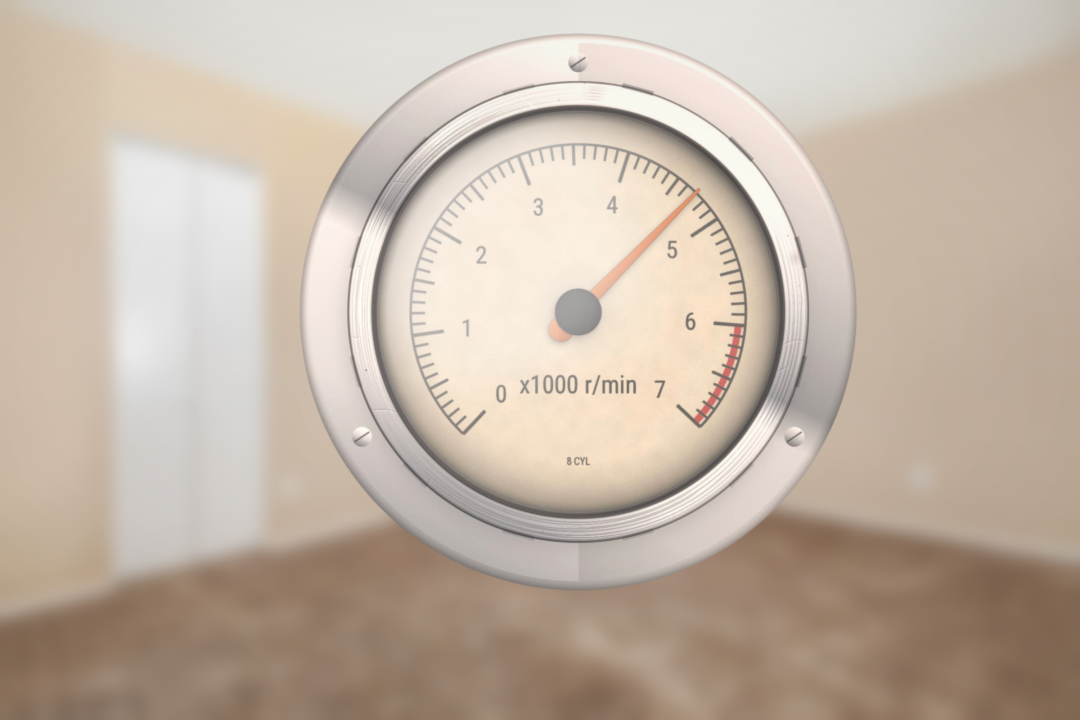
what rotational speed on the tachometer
4700 rpm
